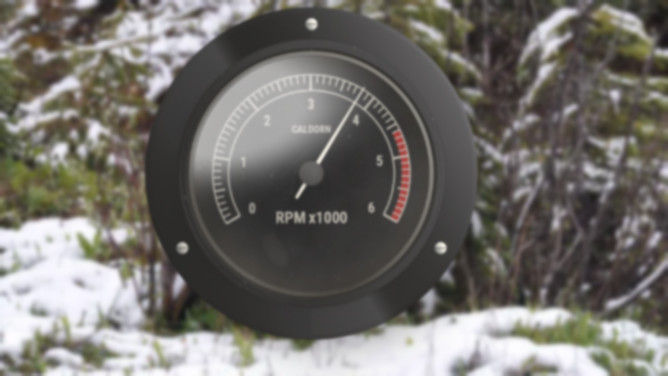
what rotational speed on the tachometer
3800 rpm
